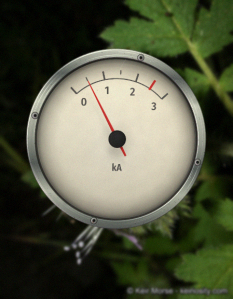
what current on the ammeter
0.5 kA
